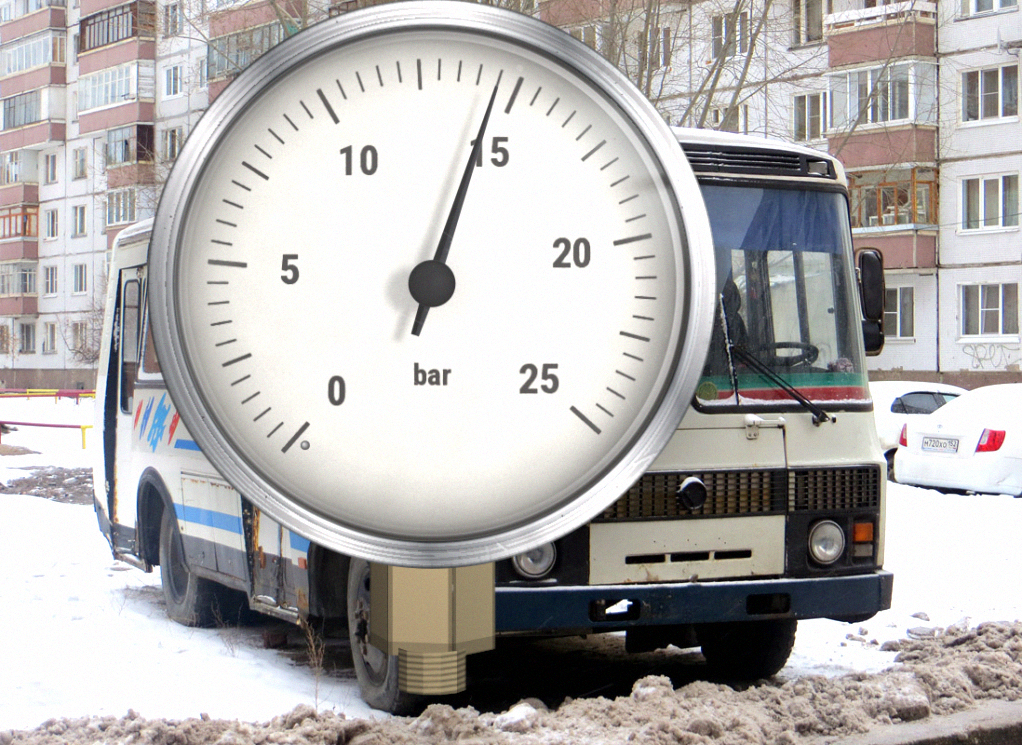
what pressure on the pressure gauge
14.5 bar
